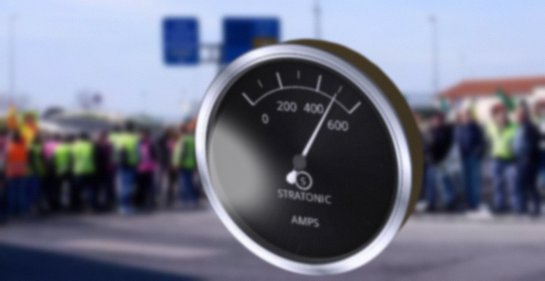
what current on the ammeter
500 A
